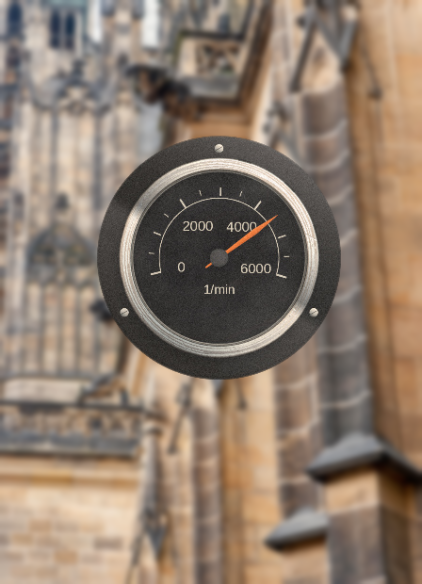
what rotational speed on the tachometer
4500 rpm
